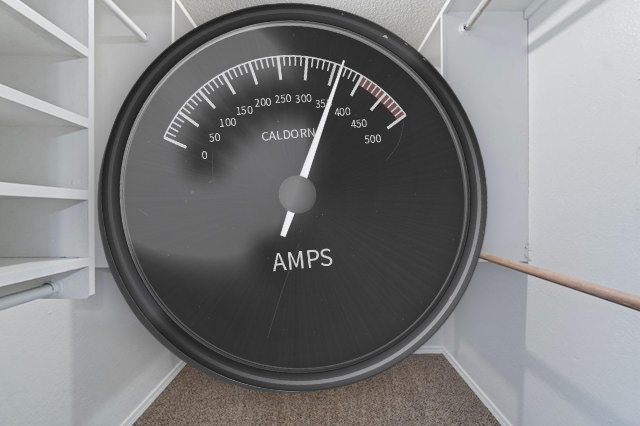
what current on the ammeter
360 A
